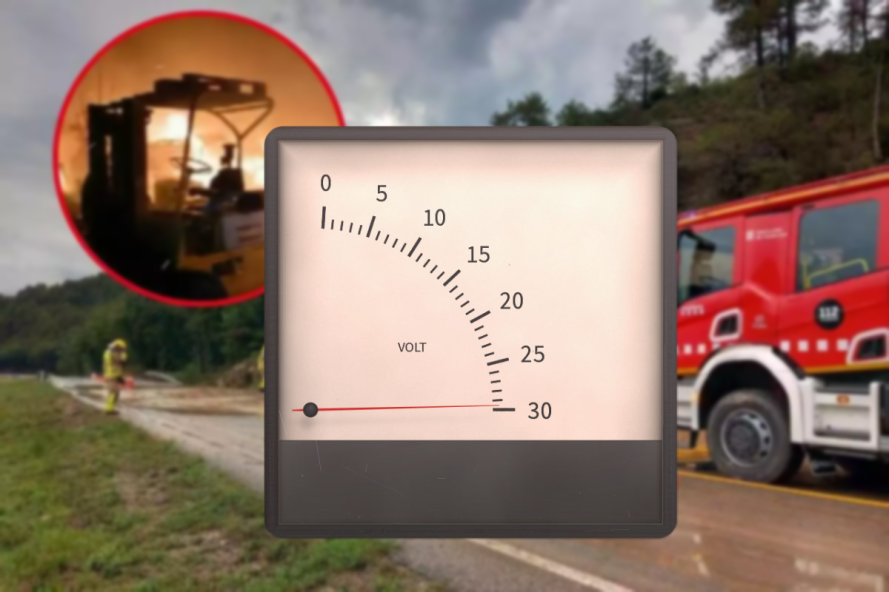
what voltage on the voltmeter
29.5 V
